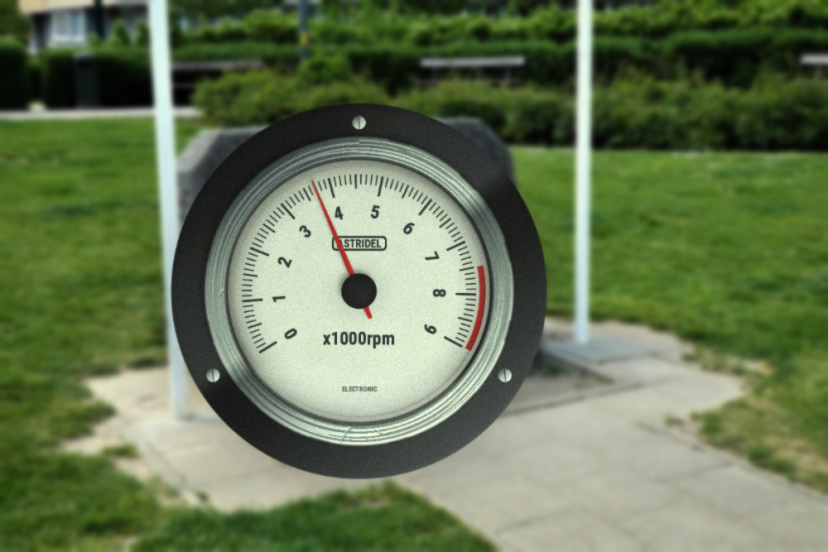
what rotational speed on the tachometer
3700 rpm
